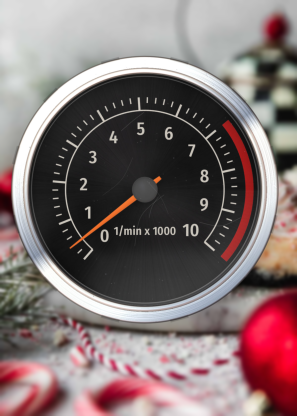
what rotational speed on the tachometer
400 rpm
